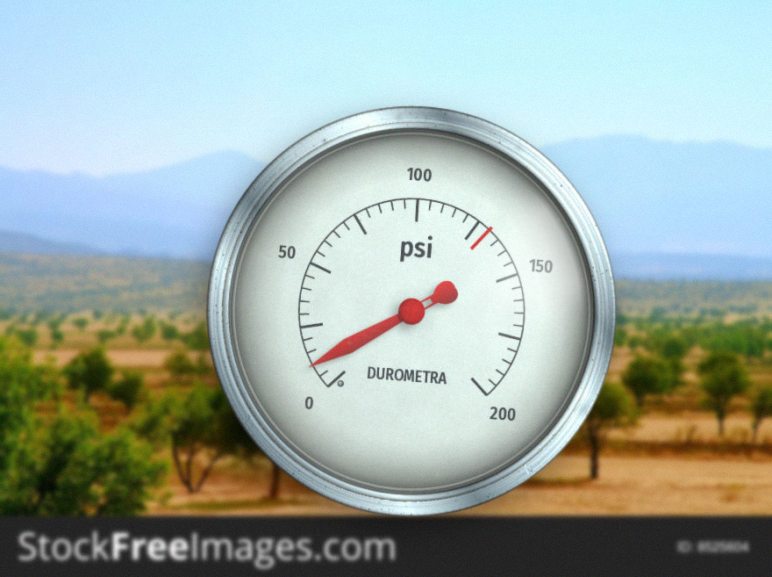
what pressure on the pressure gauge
10 psi
